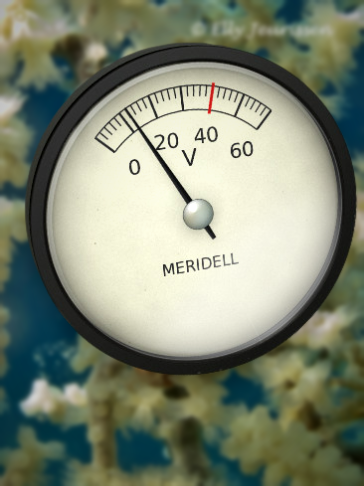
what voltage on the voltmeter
12 V
